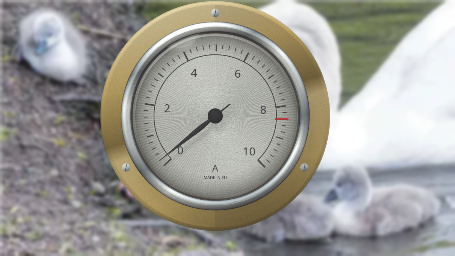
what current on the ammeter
0.2 A
